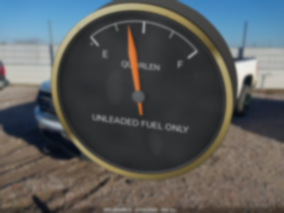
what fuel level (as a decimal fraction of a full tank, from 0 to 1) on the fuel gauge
0.375
